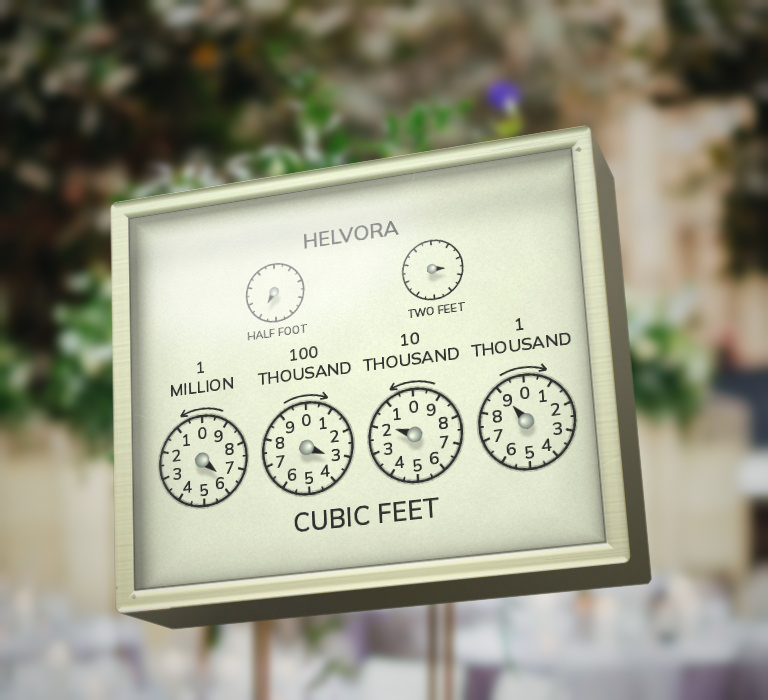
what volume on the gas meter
631900 ft³
